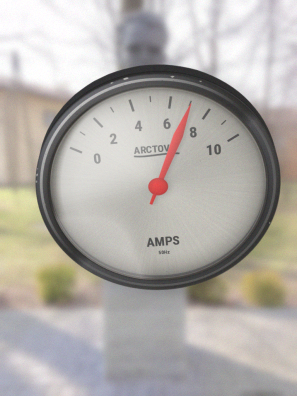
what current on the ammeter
7 A
